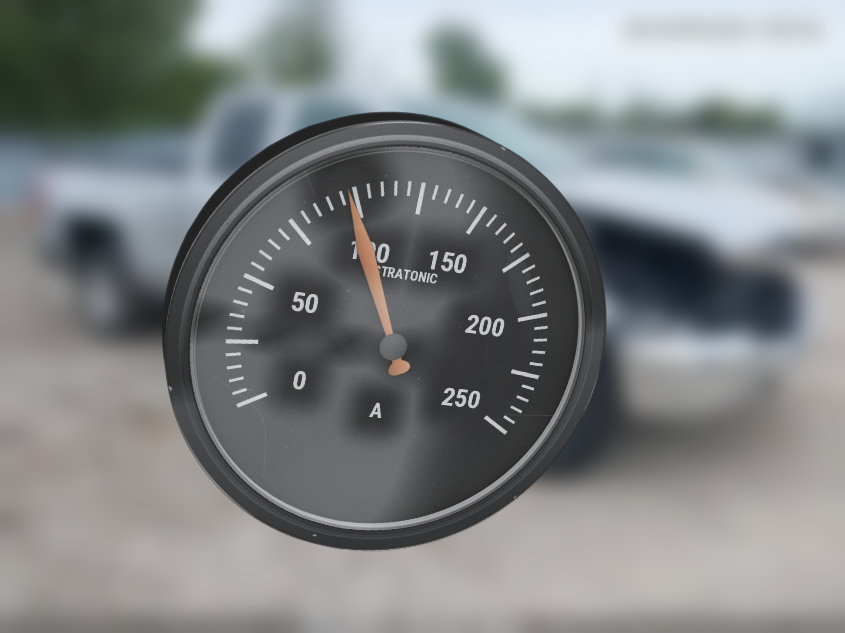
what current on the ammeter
97.5 A
